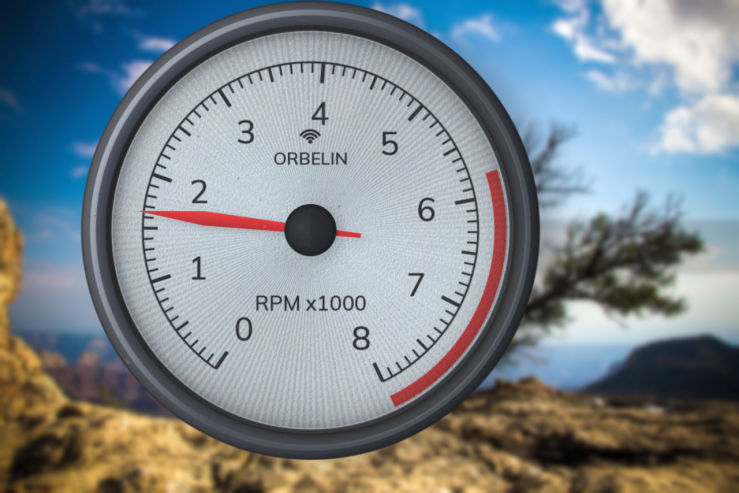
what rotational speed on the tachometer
1650 rpm
